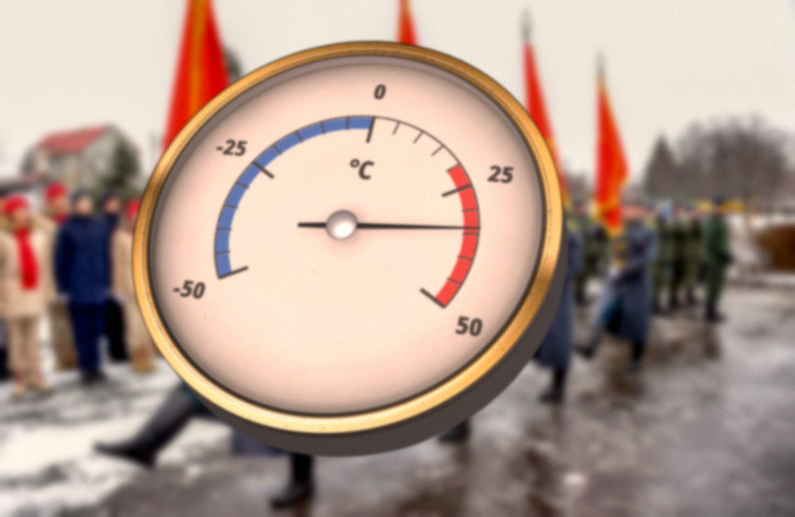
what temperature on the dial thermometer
35 °C
